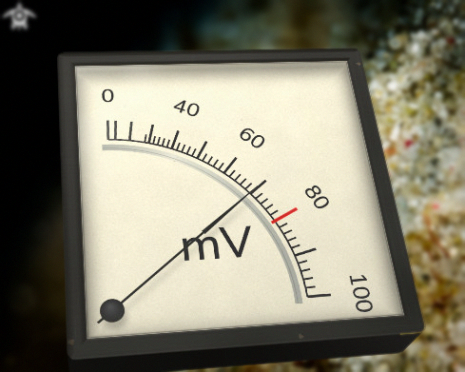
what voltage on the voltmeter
70 mV
